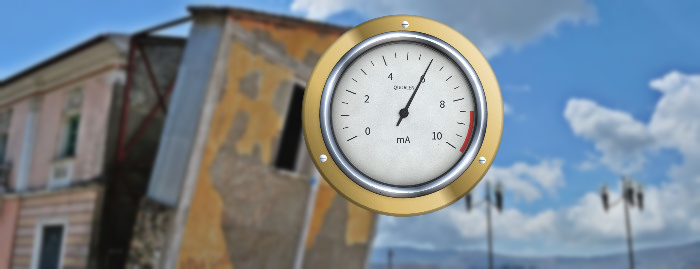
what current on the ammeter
6 mA
